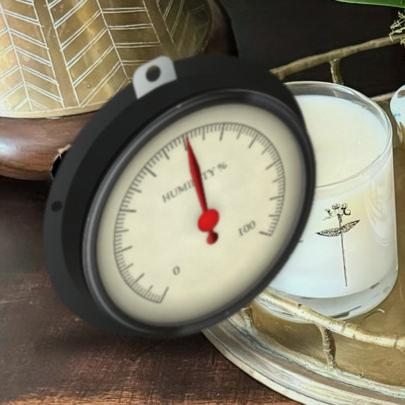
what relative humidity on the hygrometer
50 %
